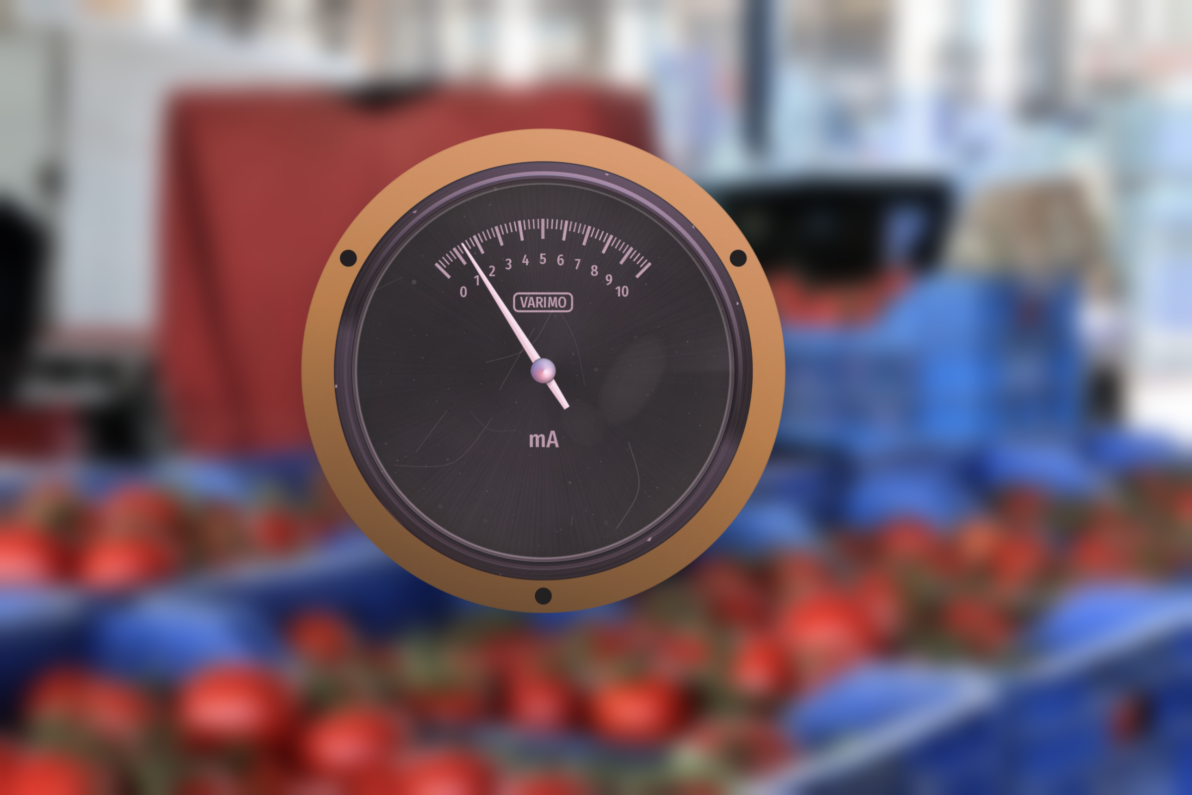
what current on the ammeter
1.4 mA
